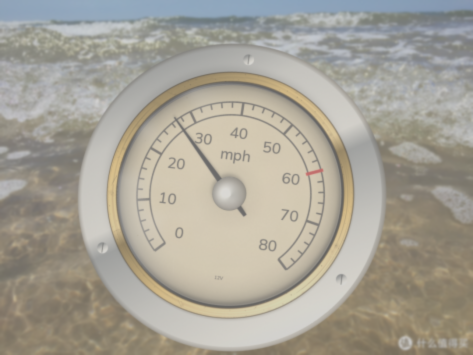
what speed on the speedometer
27 mph
